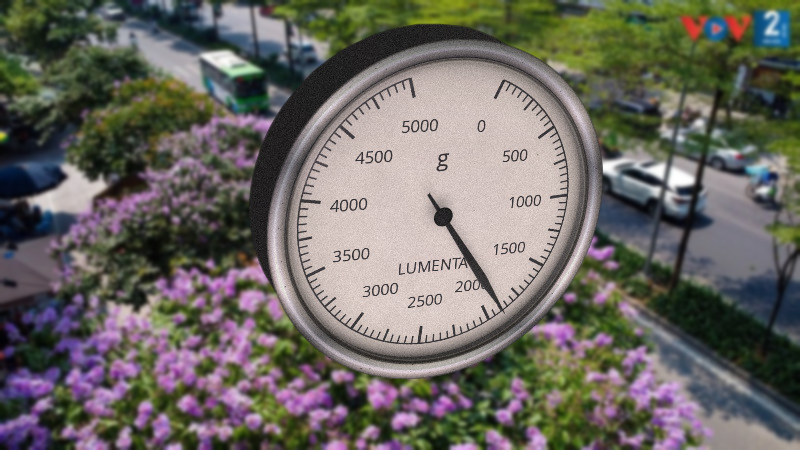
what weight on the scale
1900 g
